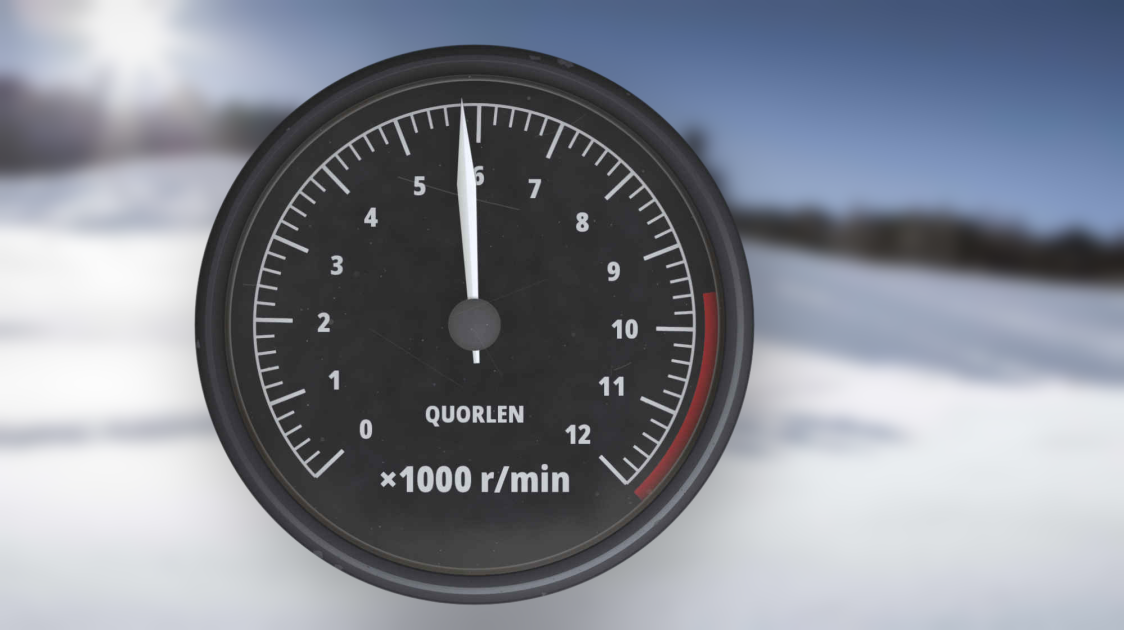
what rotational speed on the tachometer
5800 rpm
